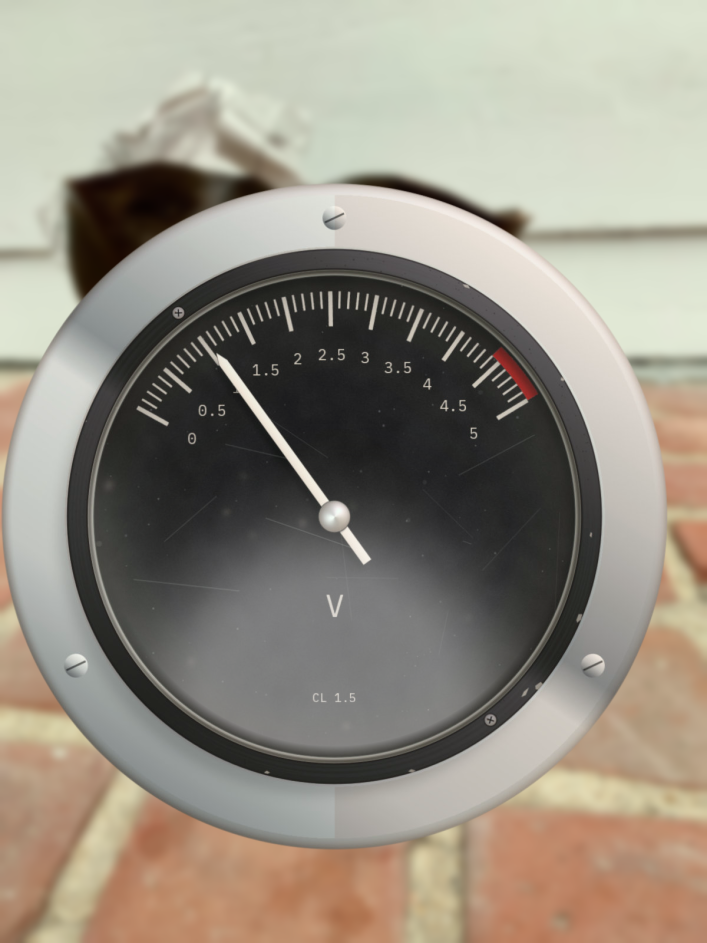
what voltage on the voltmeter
1.05 V
